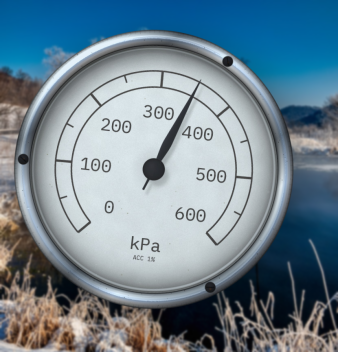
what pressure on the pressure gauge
350 kPa
